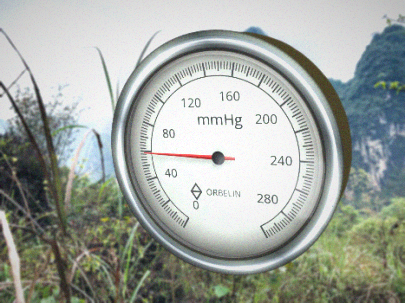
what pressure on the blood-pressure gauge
60 mmHg
